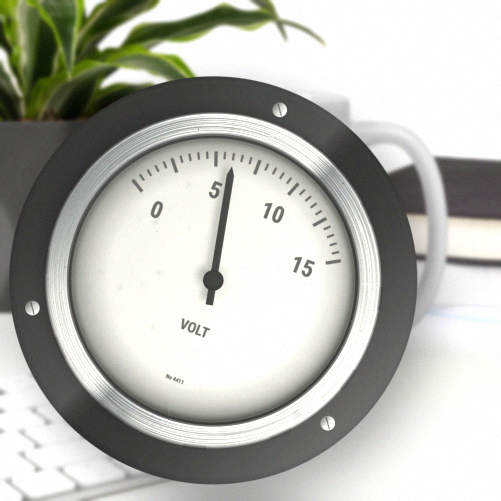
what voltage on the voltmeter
6 V
